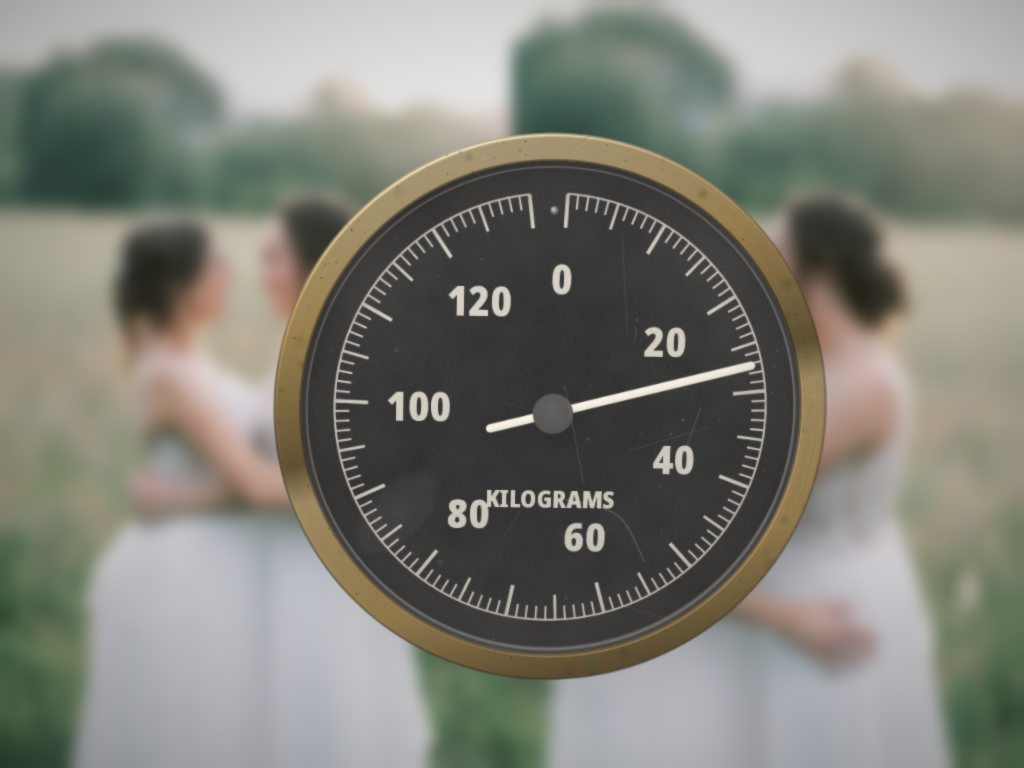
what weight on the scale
27 kg
